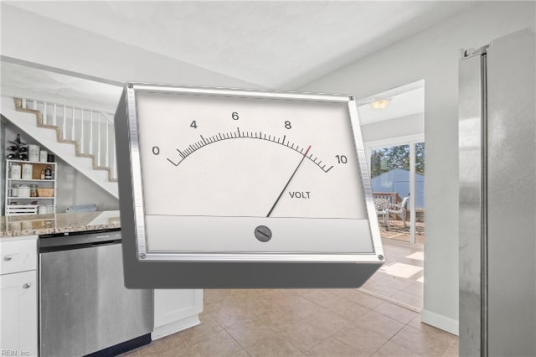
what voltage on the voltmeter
9 V
